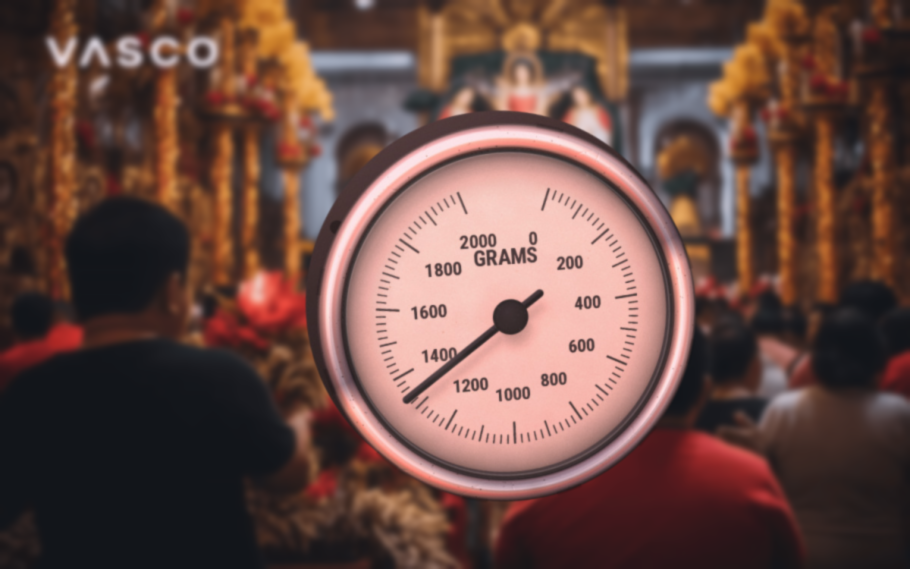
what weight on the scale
1340 g
